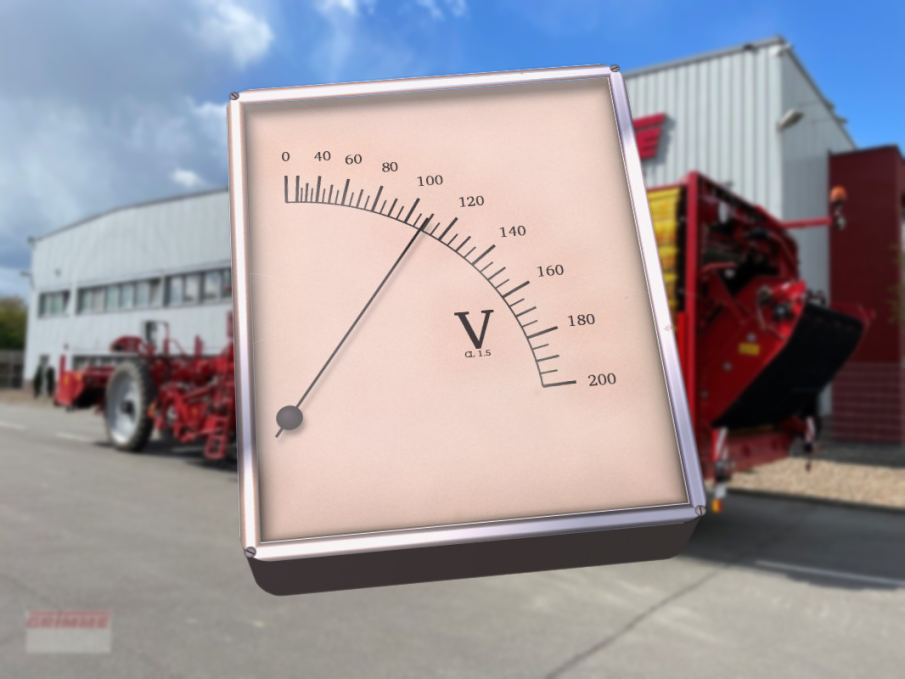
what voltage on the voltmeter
110 V
